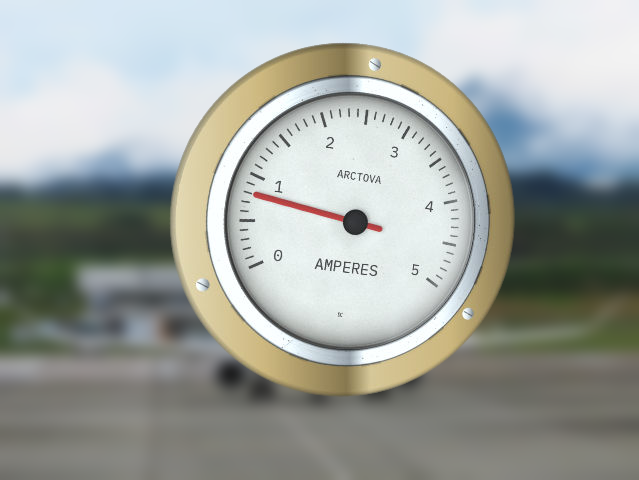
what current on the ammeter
0.8 A
